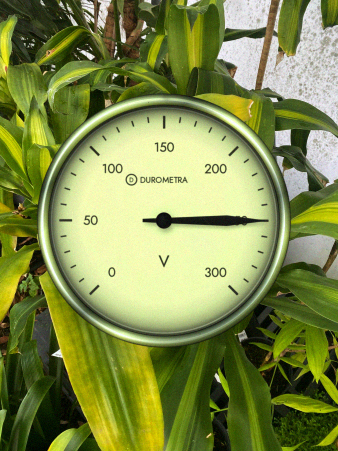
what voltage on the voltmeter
250 V
